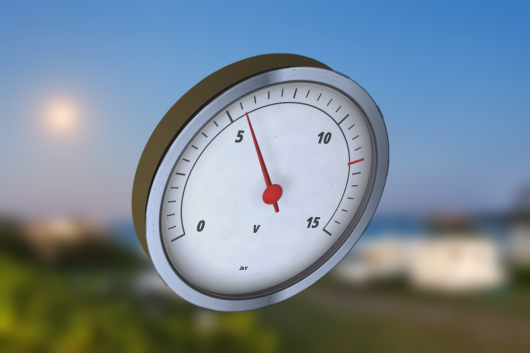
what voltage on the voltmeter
5.5 V
